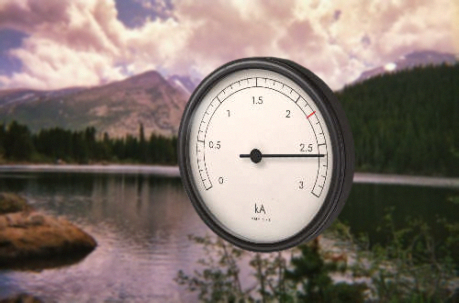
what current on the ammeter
2.6 kA
